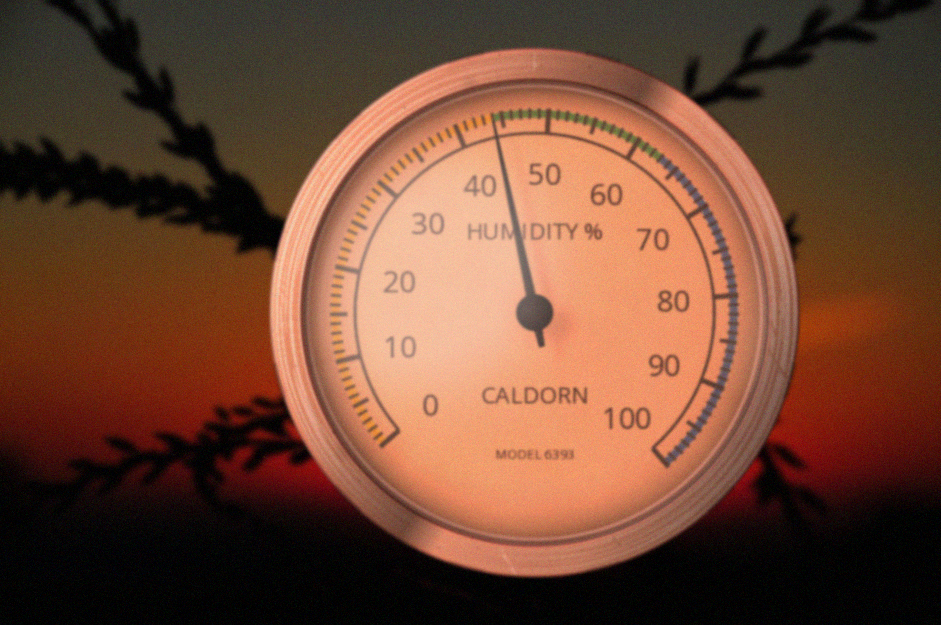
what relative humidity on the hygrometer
44 %
